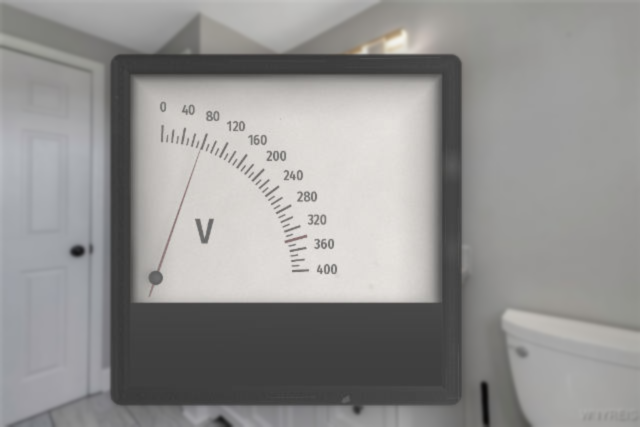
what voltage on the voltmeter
80 V
